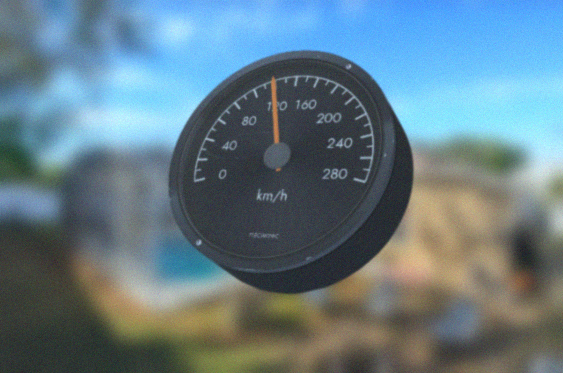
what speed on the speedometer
120 km/h
